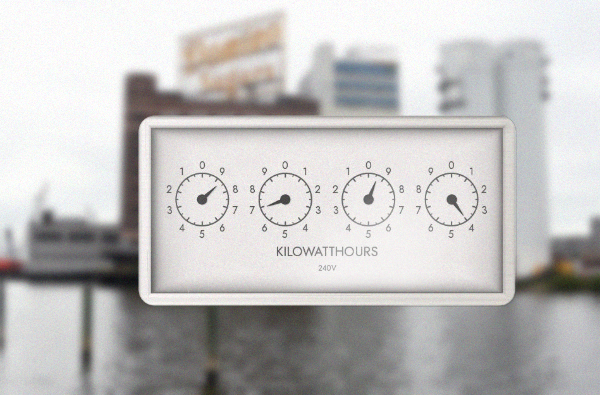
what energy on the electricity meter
8694 kWh
